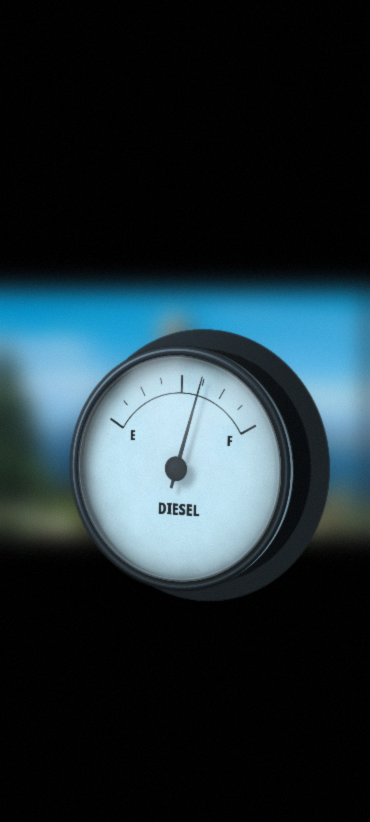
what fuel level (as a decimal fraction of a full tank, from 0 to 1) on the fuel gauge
0.625
